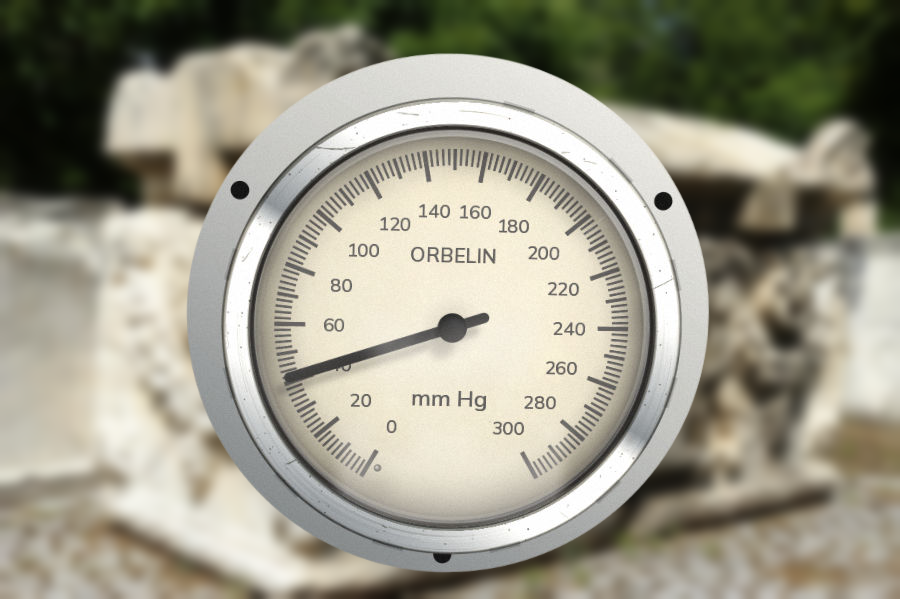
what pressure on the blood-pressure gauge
42 mmHg
